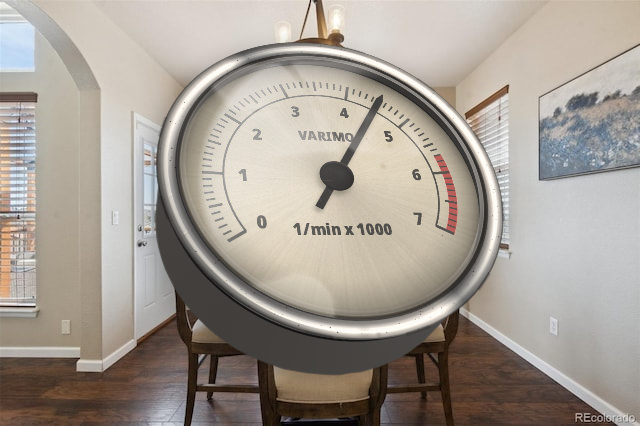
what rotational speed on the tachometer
4500 rpm
